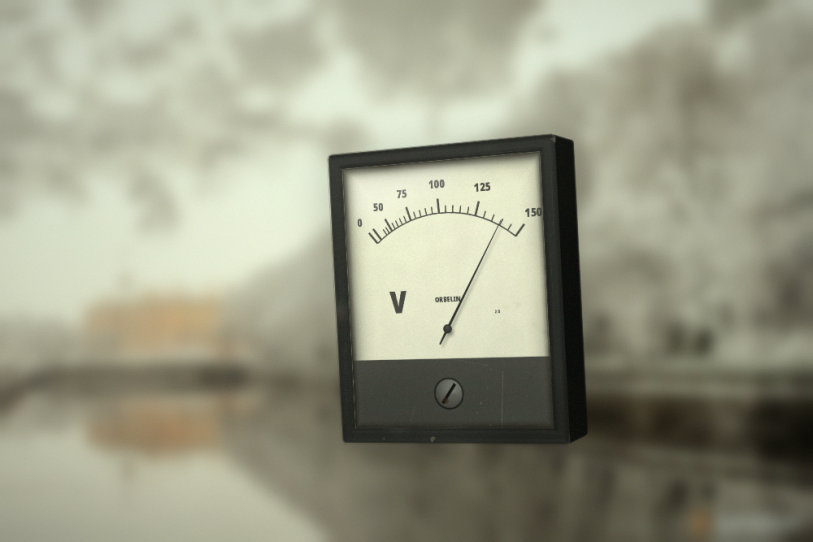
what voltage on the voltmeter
140 V
